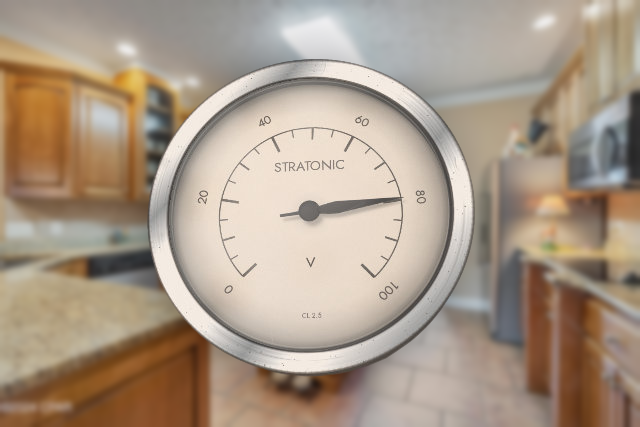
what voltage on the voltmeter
80 V
